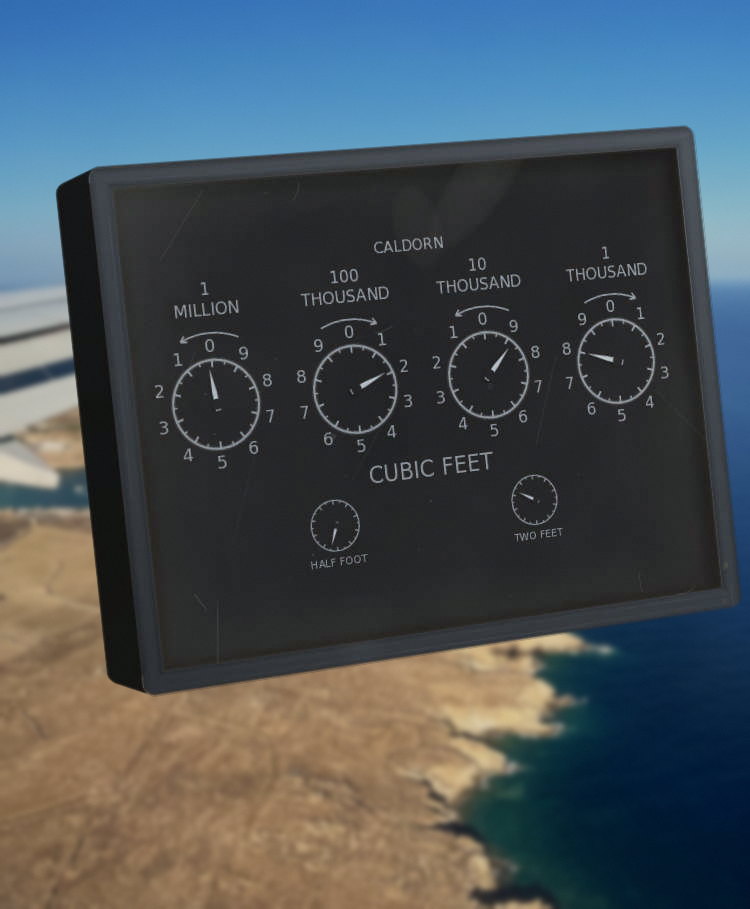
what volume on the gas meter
18800 ft³
